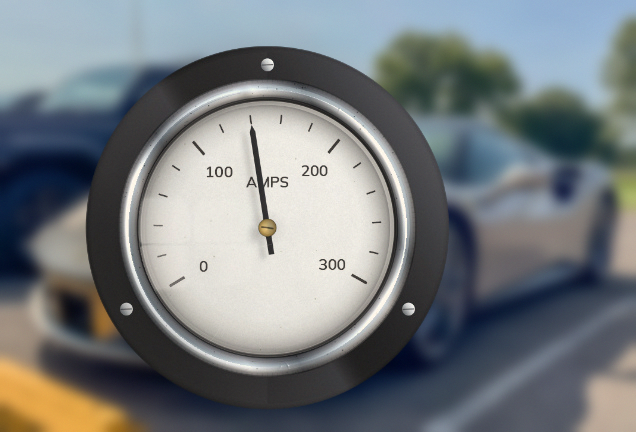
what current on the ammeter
140 A
